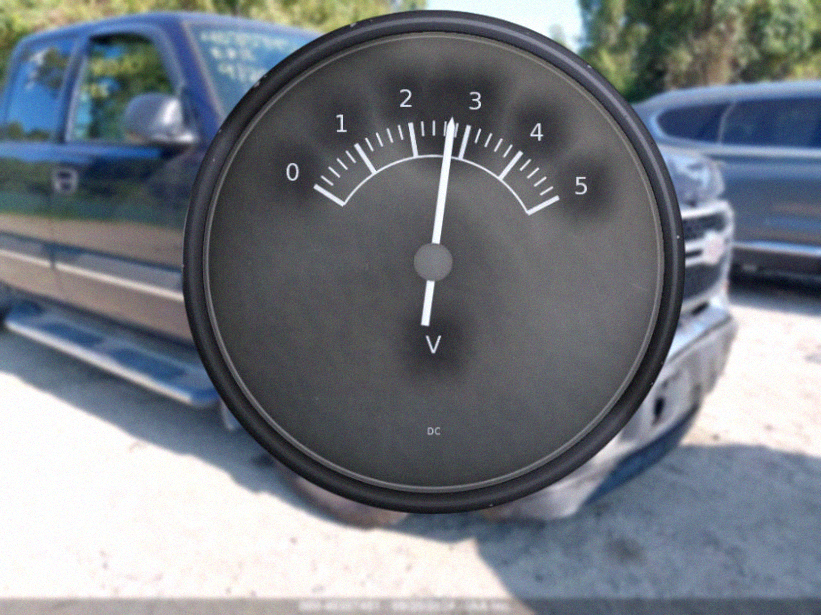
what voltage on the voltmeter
2.7 V
